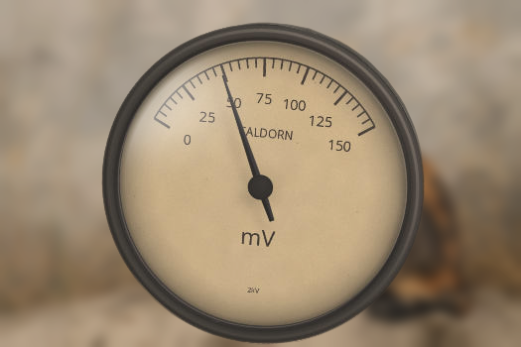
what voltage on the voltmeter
50 mV
